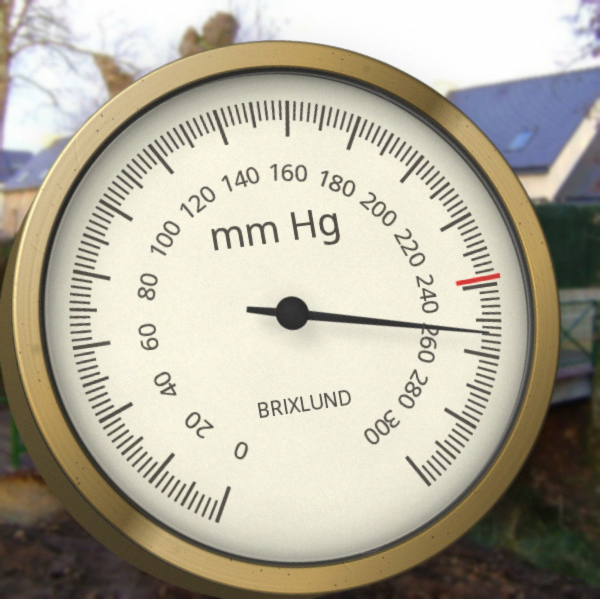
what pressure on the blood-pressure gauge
254 mmHg
